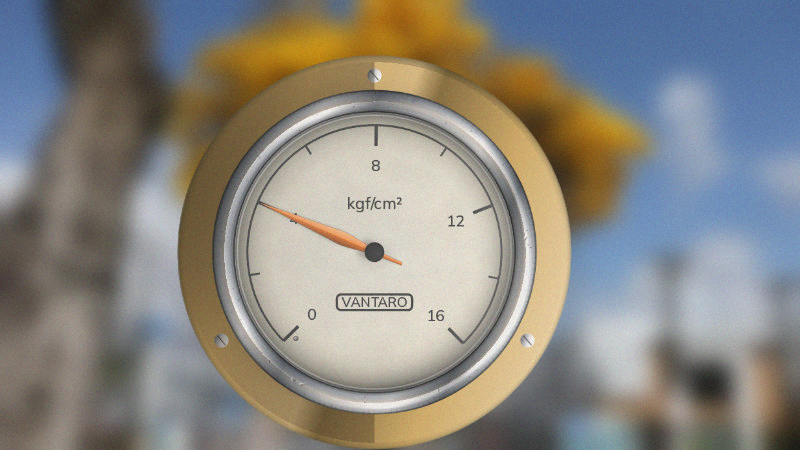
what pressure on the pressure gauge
4 kg/cm²
